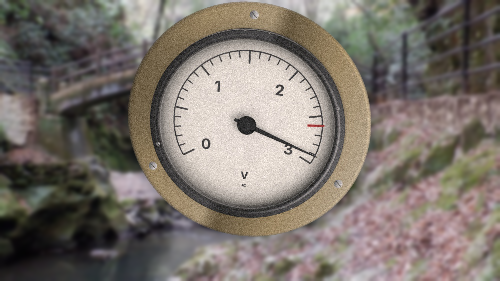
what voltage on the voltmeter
2.9 V
